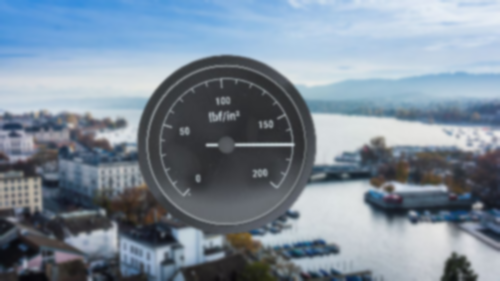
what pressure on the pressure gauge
170 psi
